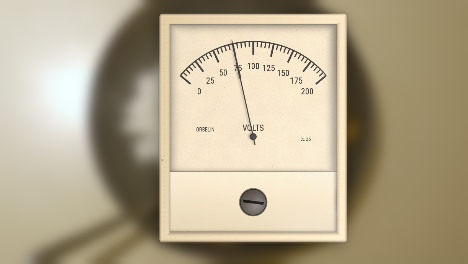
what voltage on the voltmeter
75 V
